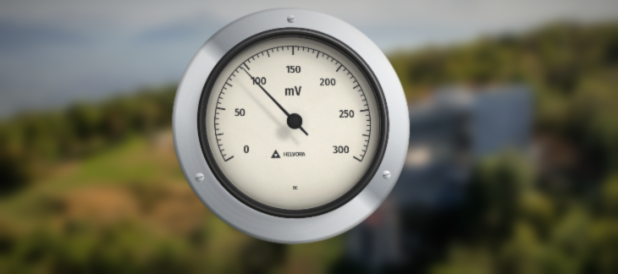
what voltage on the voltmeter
95 mV
